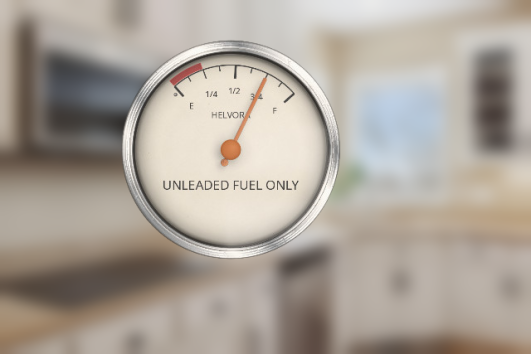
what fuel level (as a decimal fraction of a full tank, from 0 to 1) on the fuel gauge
0.75
